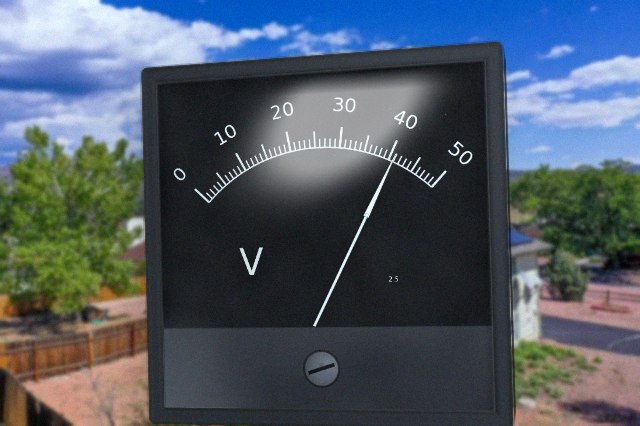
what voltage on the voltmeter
41 V
